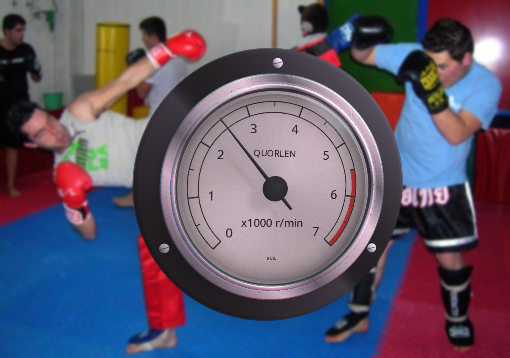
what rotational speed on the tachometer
2500 rpm
